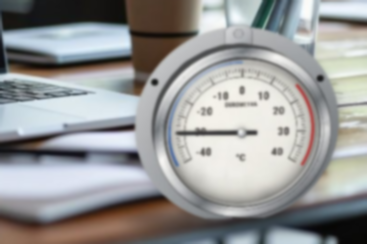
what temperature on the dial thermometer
-30 °C
